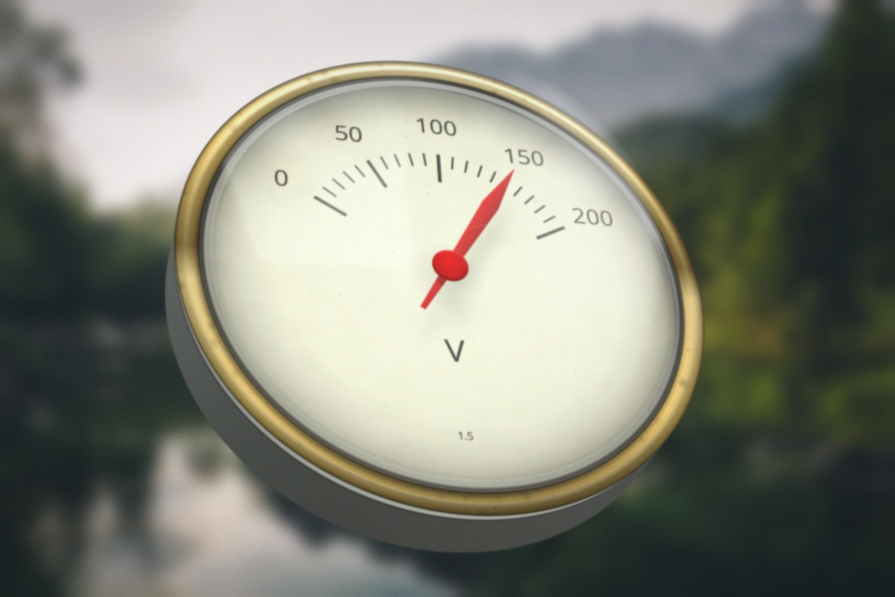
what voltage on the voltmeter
150 V
